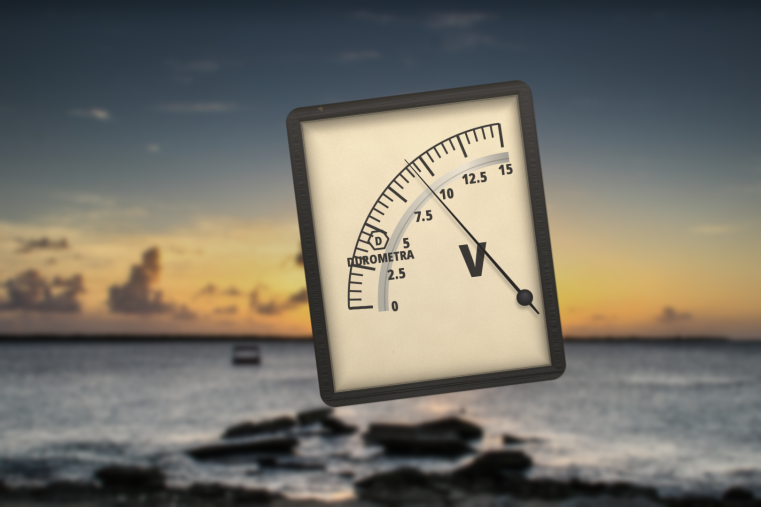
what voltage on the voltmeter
9.25 V
